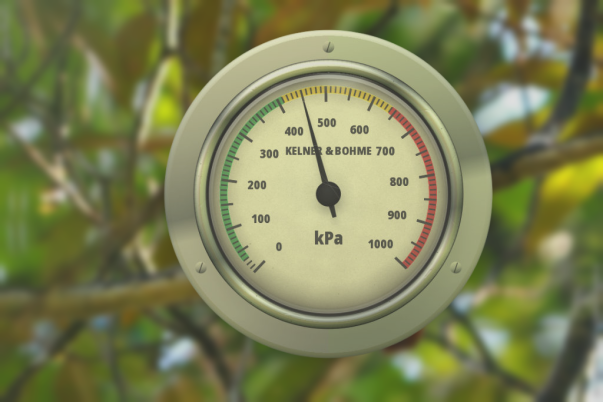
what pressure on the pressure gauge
450 kPa
